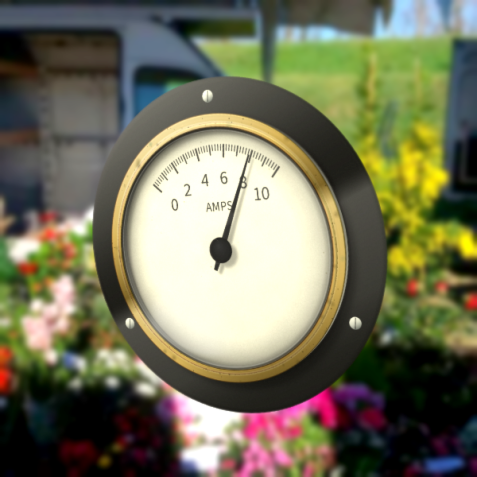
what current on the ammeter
8 A
